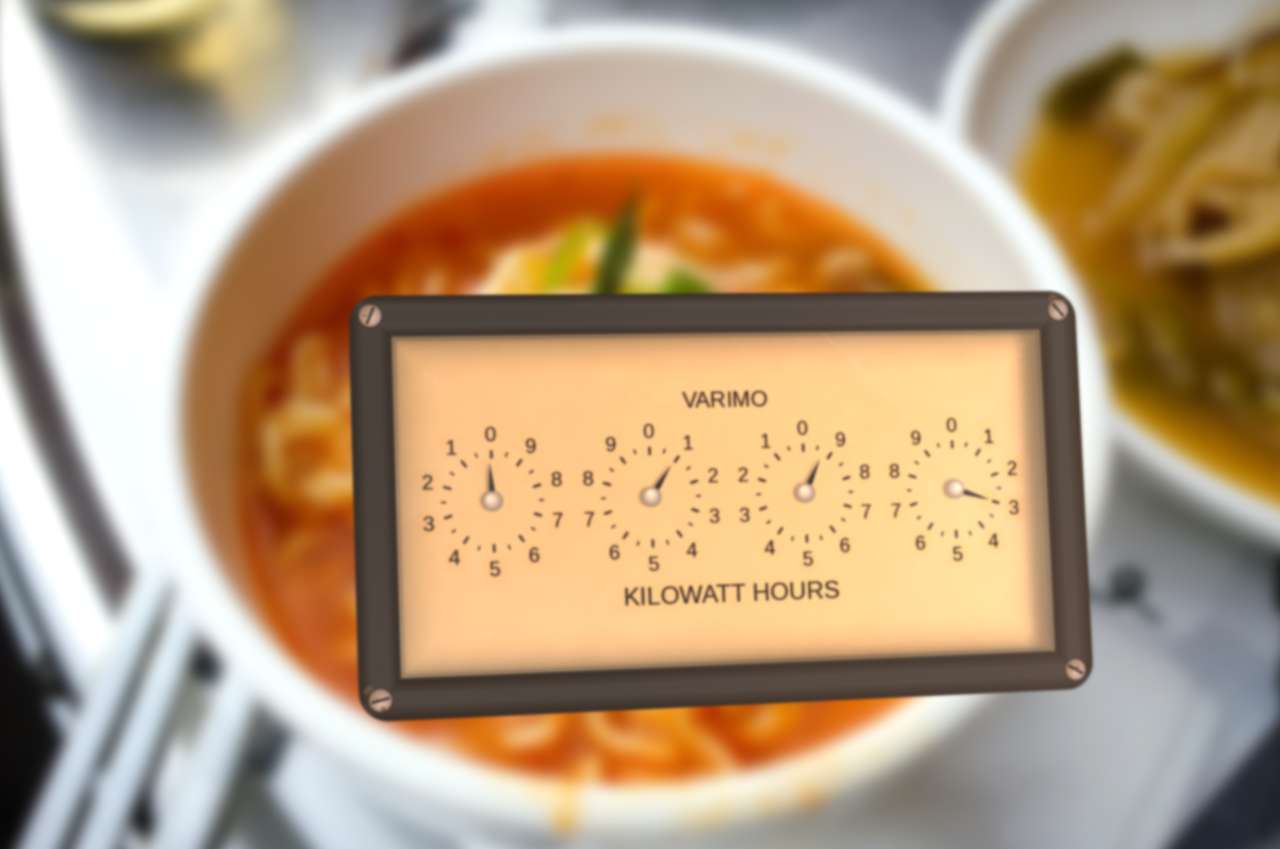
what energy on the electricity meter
93 kWh
